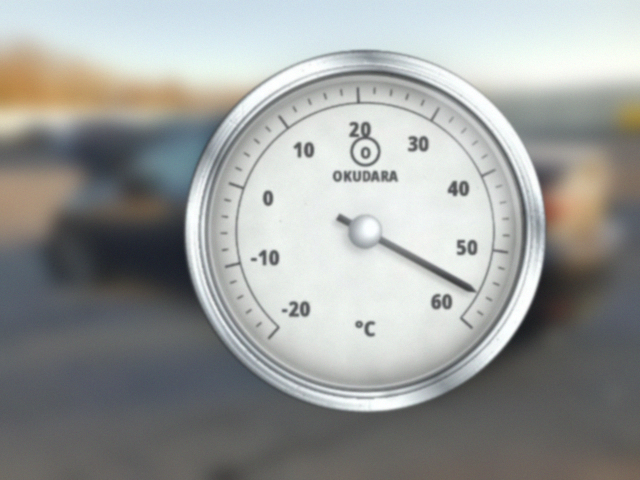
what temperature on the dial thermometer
56 °C
